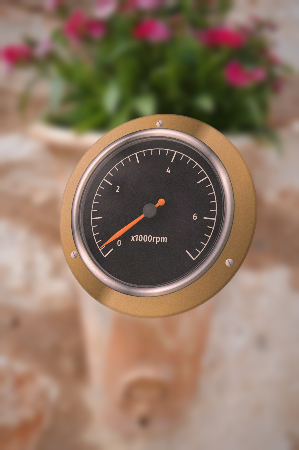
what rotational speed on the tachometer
200 rpm
